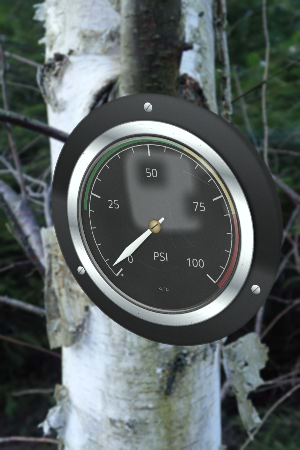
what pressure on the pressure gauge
2.5 psi
